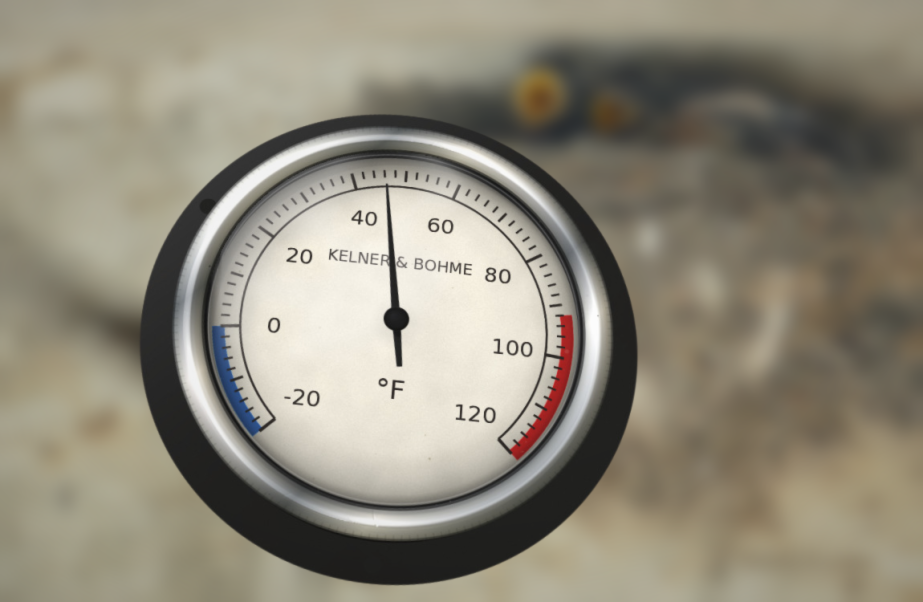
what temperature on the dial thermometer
46 °F
